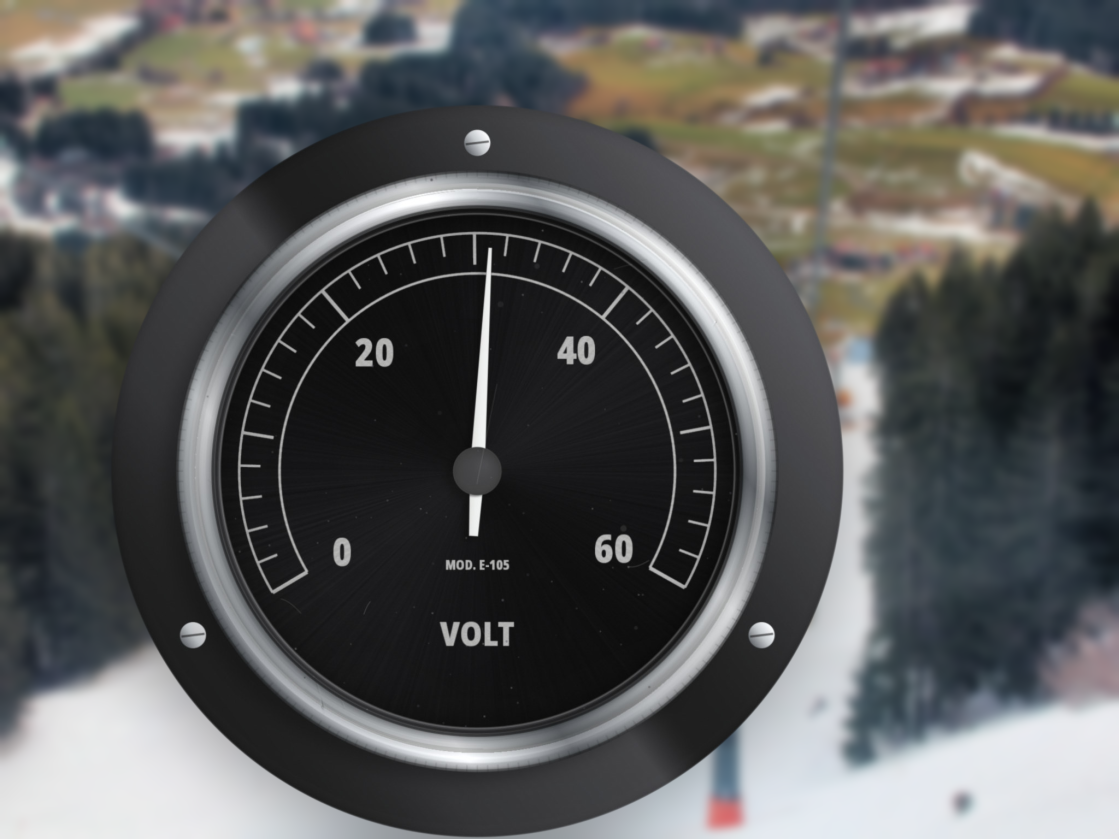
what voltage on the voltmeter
31 V
